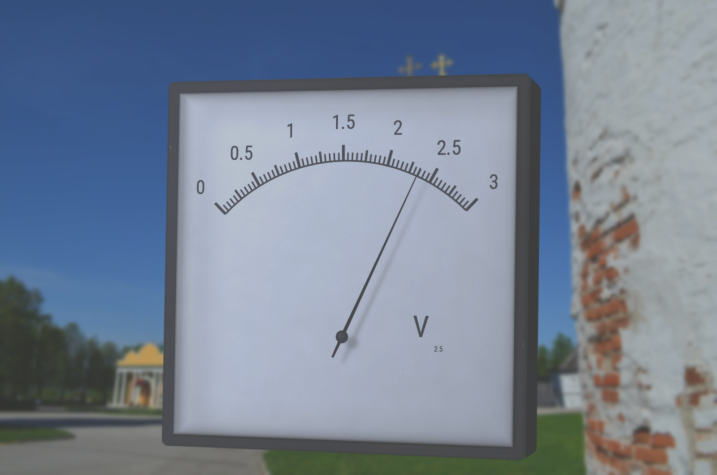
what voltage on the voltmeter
2.35 V
